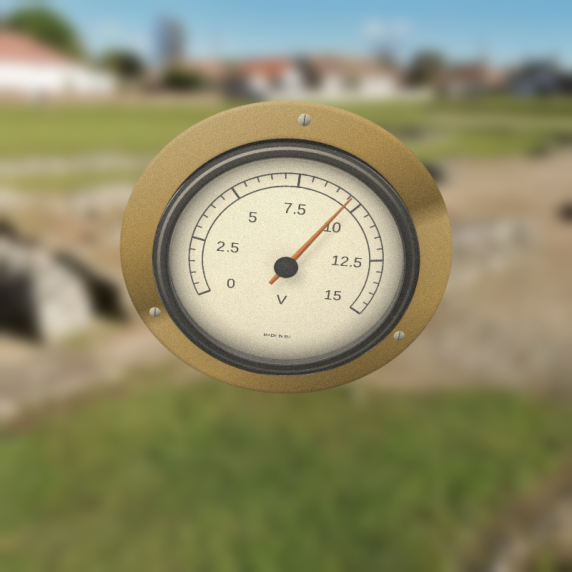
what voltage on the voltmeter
9.5 V
